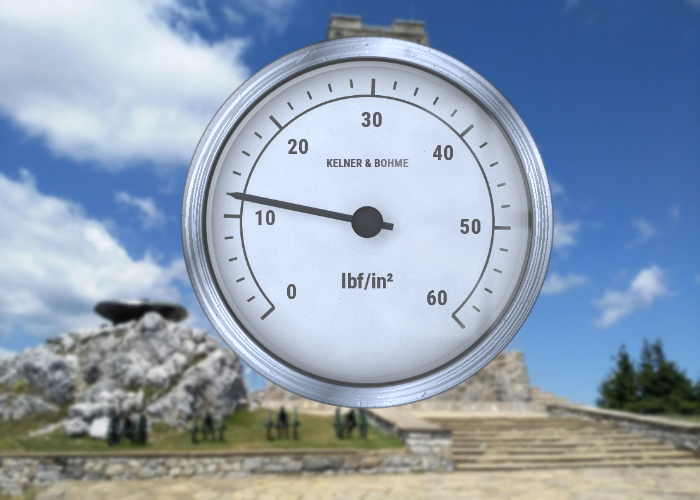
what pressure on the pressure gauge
12 psi
